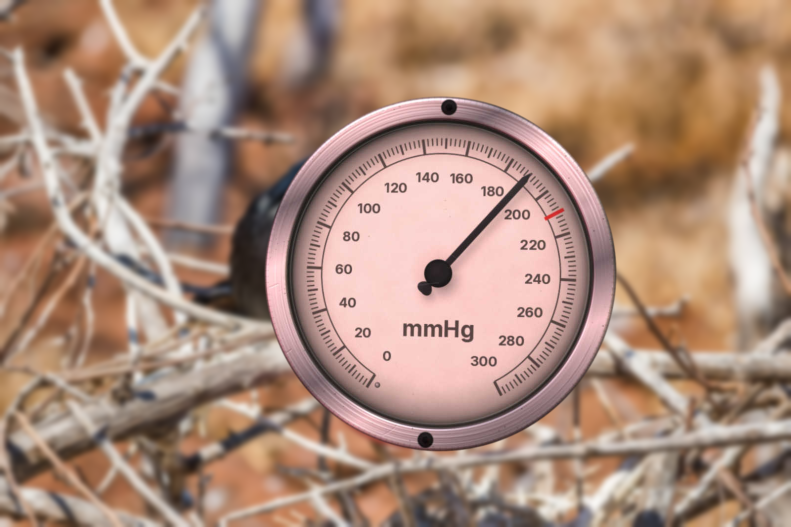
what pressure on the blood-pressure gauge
190 mmHg
